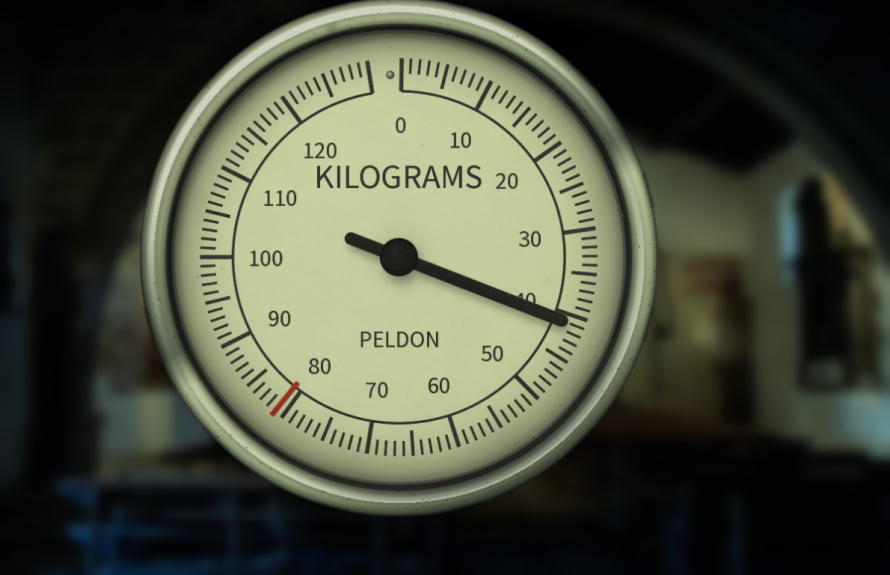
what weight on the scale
41 kg
